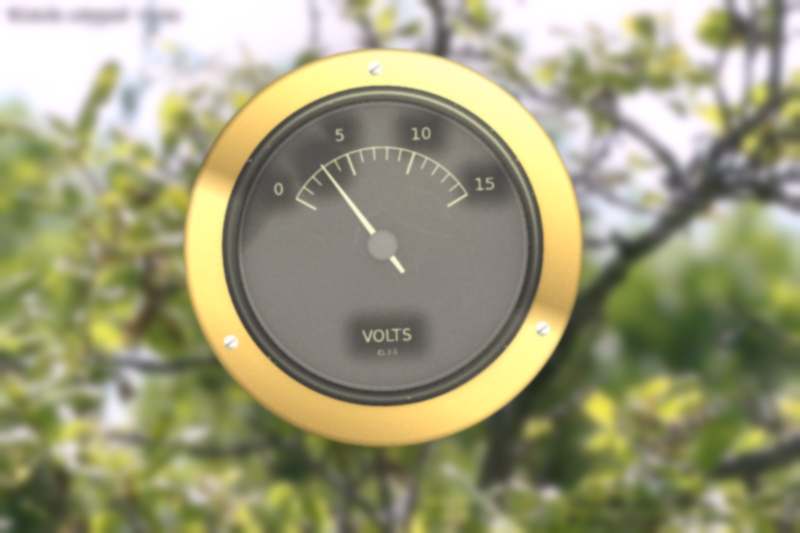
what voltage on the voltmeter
3 V
